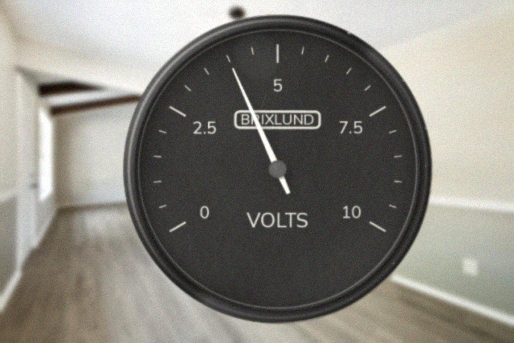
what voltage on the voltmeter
4 V
